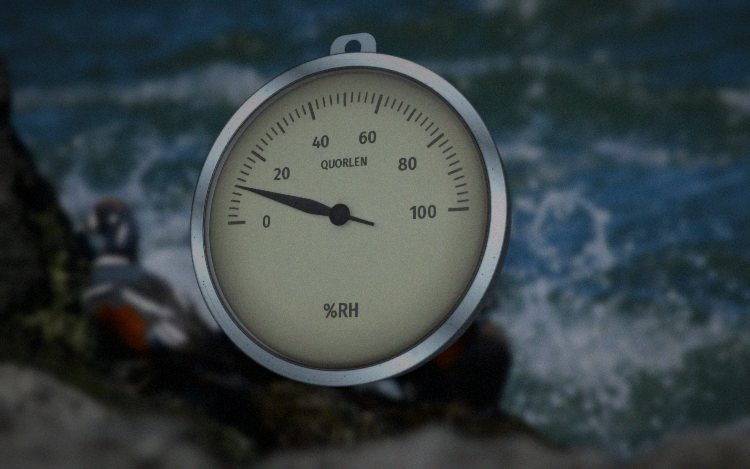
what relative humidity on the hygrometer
10 %
